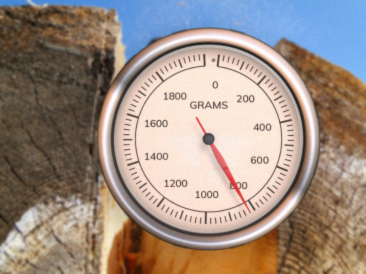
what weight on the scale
820 g
